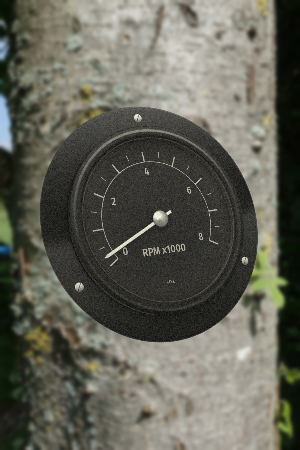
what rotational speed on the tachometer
250 rpm
